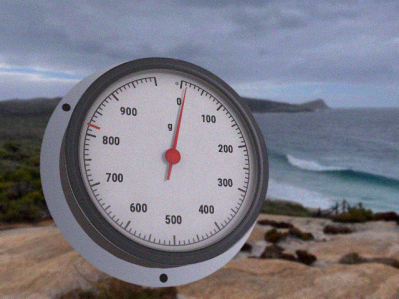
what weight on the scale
10 g
